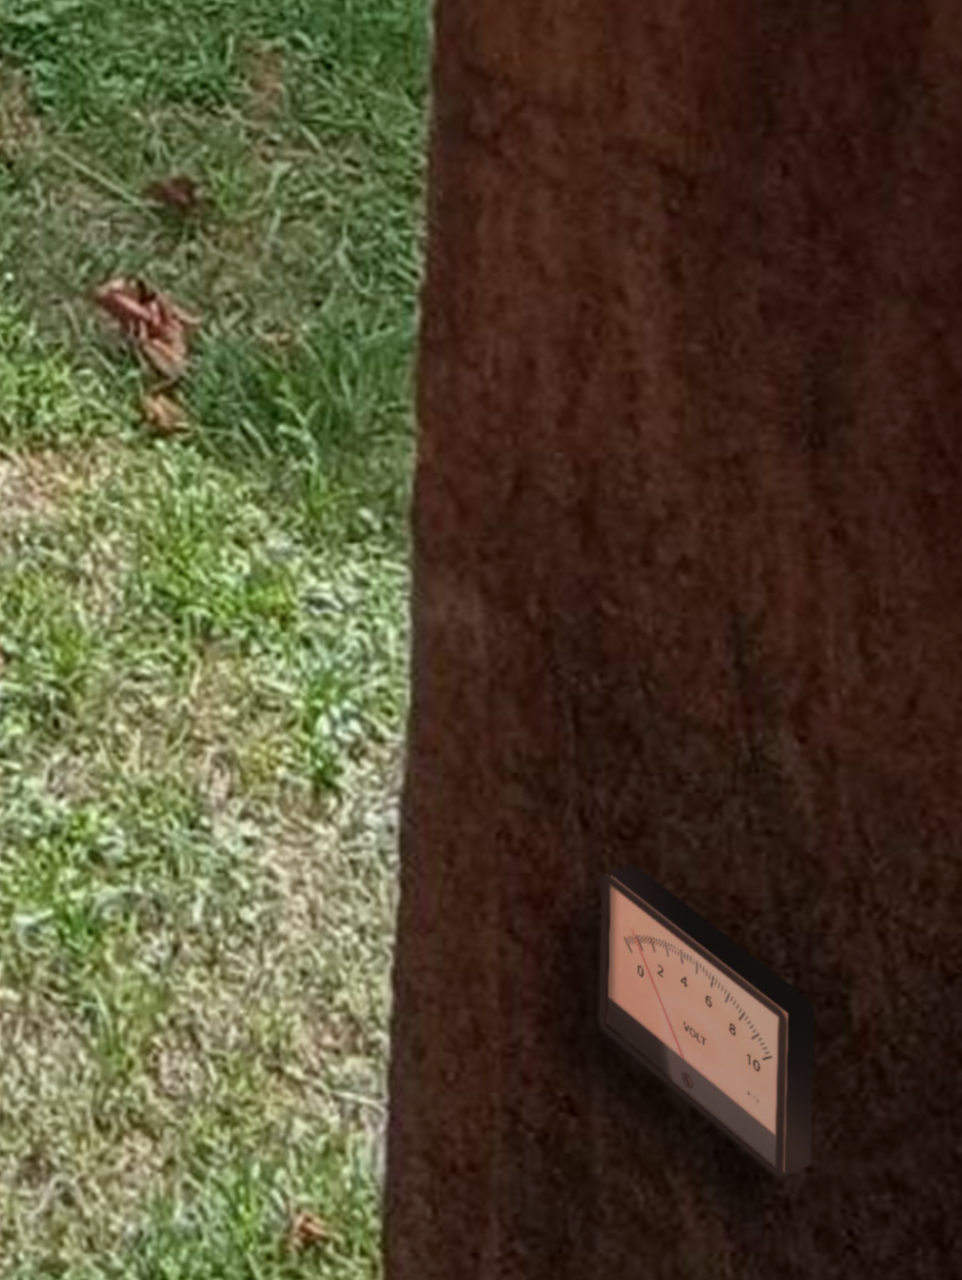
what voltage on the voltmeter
1 V
